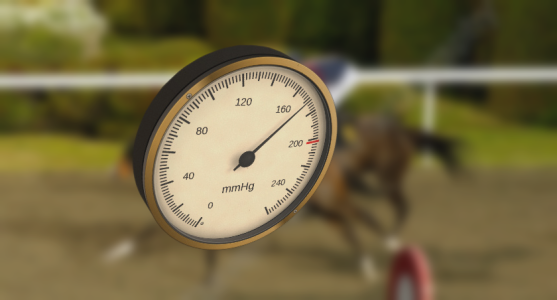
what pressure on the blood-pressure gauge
170 mmHg
